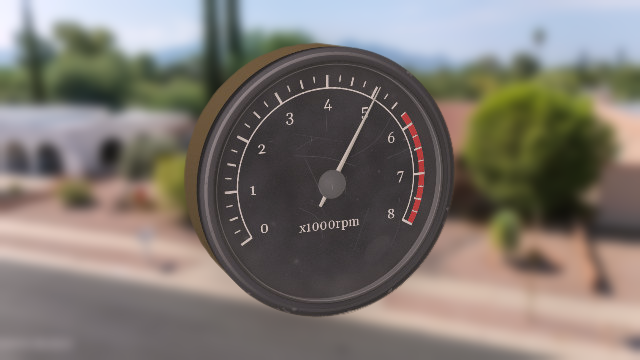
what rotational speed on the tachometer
5000 rpm
